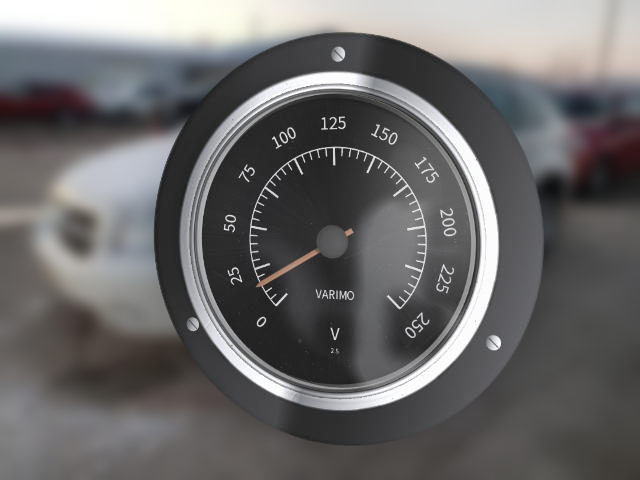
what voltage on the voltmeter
15 V
